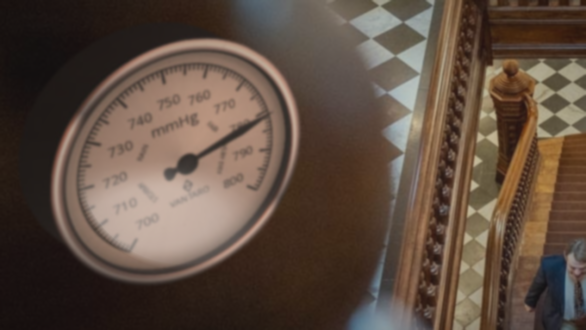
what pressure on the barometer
780 mmHg
